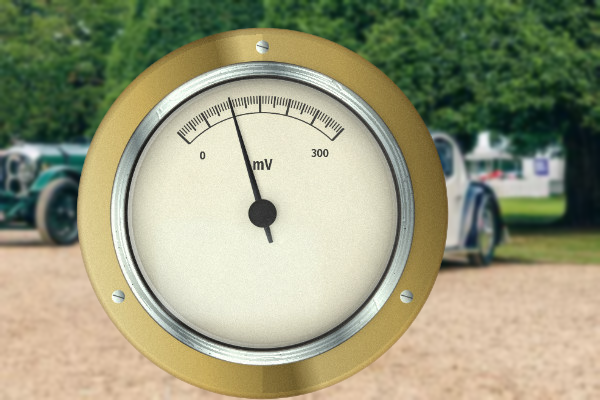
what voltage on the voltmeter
100 mV
